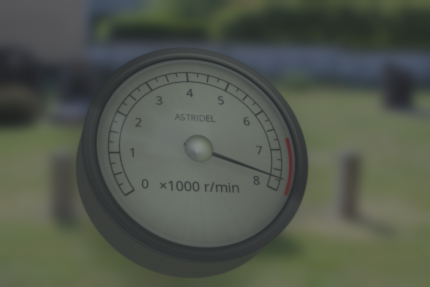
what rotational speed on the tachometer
7750 rpm
